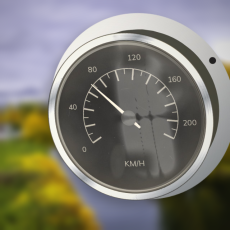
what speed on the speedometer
70 km/h
